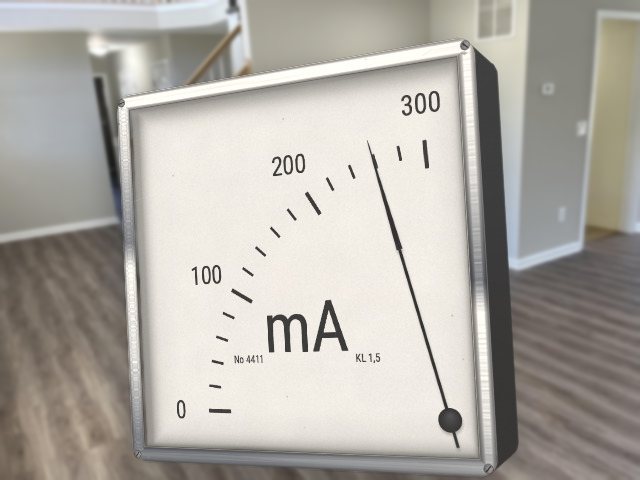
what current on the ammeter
260 mA
